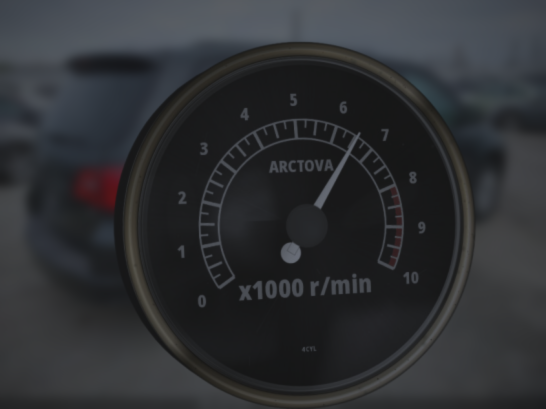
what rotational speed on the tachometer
6500 rpm
